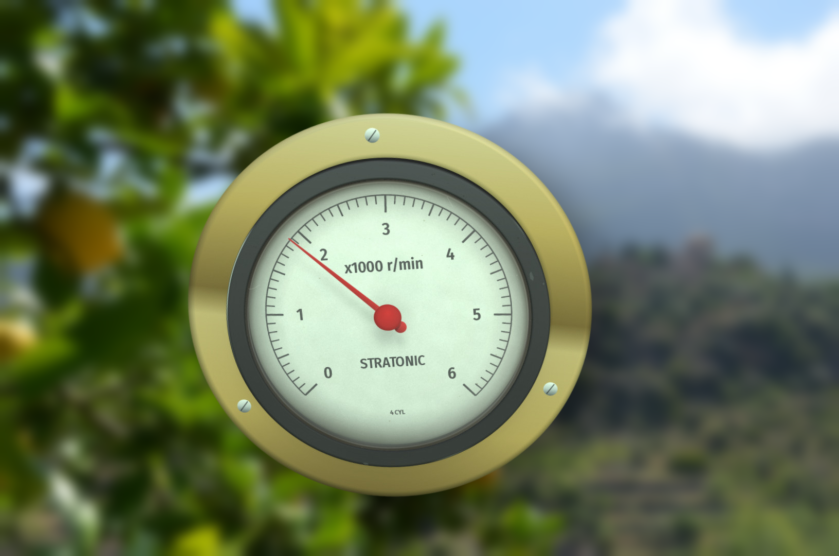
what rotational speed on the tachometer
1900 rpm
